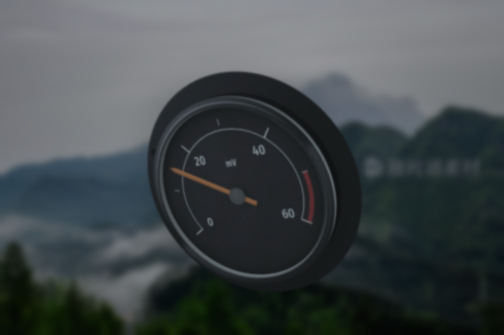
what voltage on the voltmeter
15 mV
